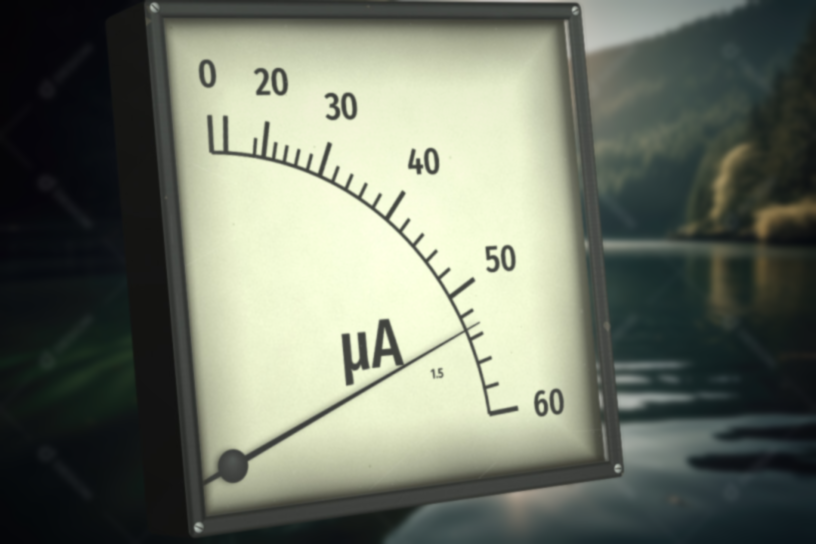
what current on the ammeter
53 µA
